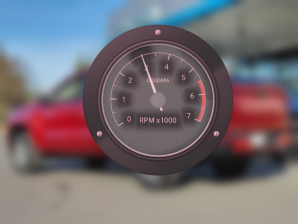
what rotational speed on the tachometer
3000 rpm
